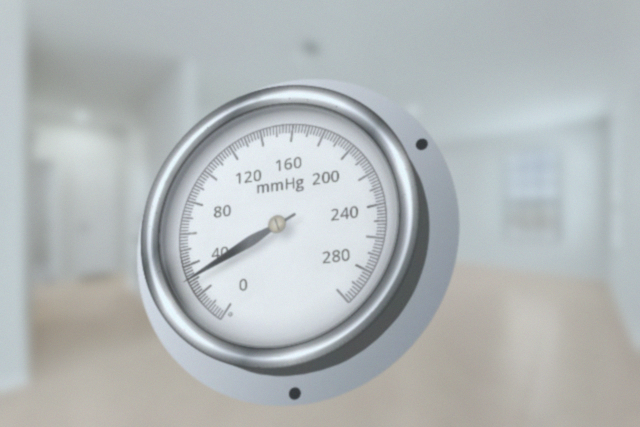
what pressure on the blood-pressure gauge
30 mmHg
